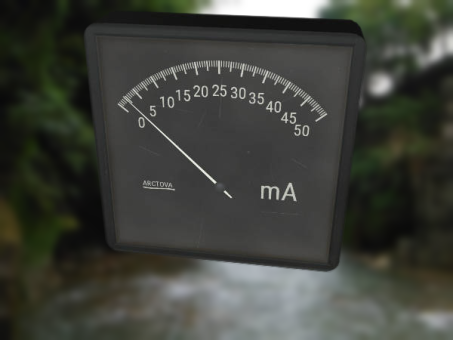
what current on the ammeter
2.5 mA
